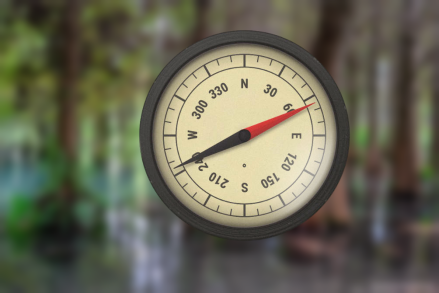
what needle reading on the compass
65 °
